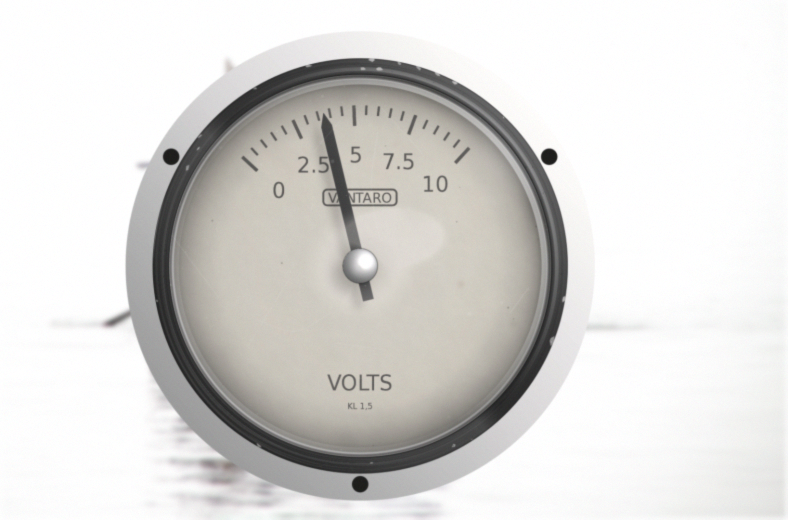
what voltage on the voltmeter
3.75 V
